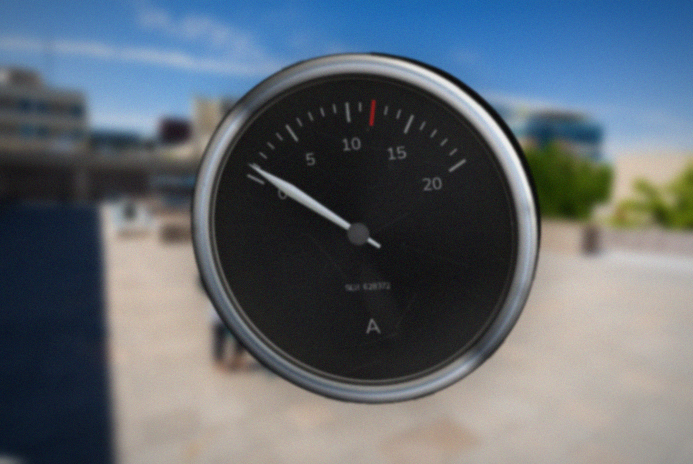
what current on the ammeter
1 A
